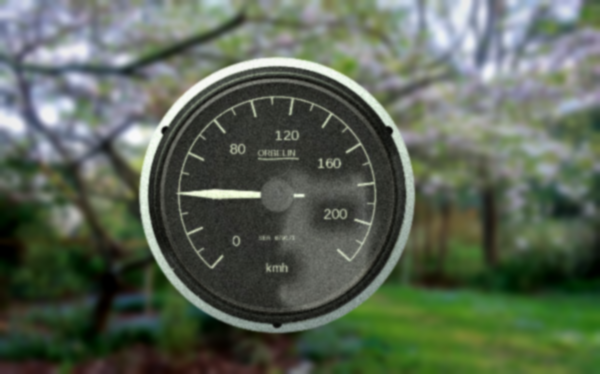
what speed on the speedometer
40 km/h
